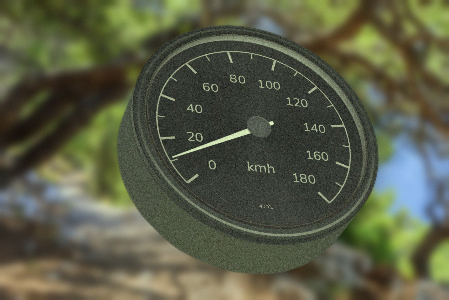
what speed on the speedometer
10 km/h
